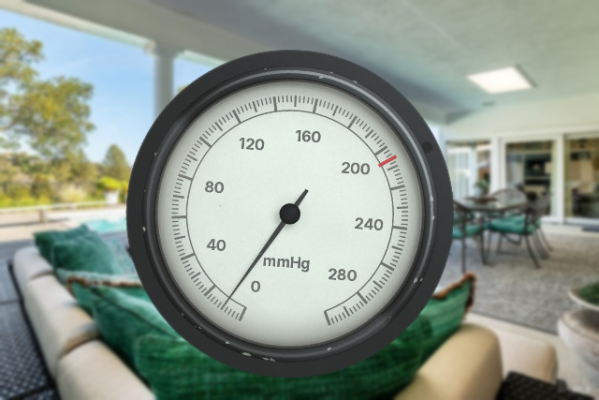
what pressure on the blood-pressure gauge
10 mmHg
